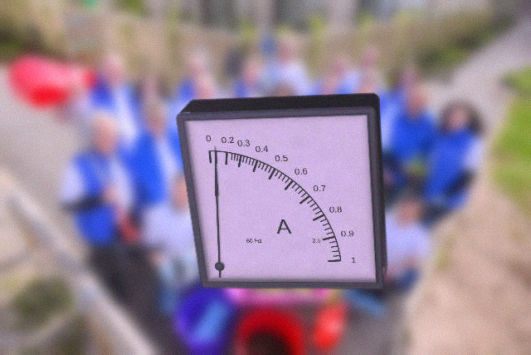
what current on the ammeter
0.1 A
